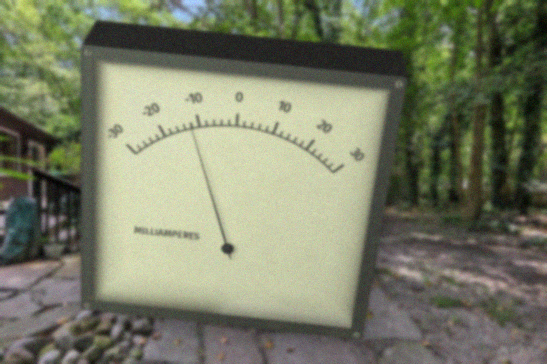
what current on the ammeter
-12 mA
